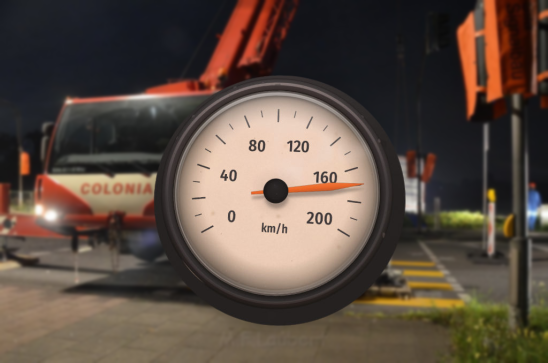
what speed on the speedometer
170 km/h
